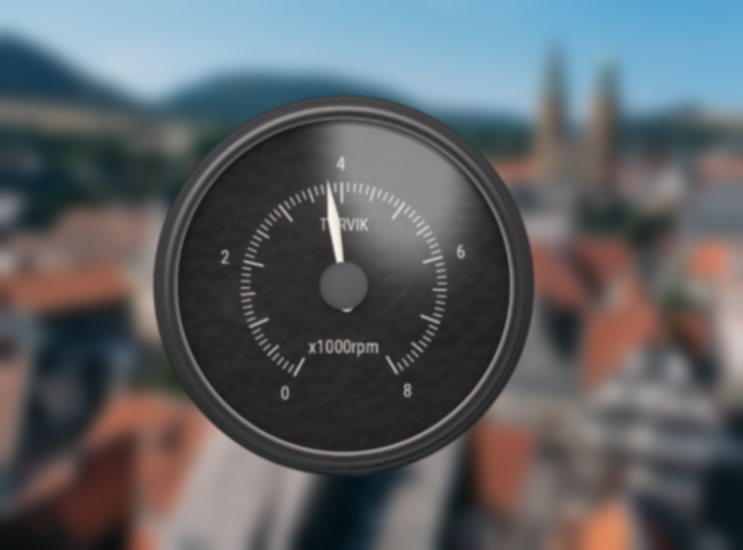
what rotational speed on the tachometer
3800 rpm
